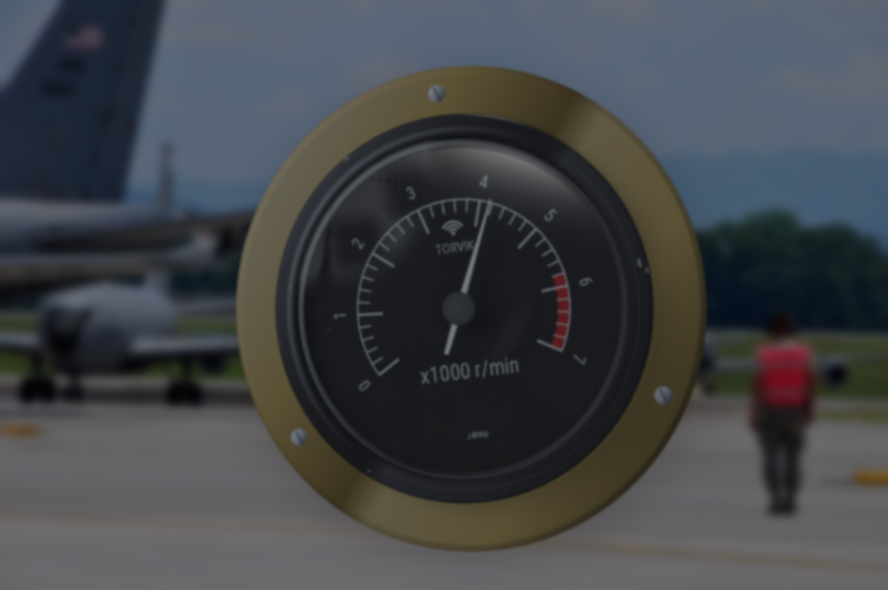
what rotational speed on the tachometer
4200 rpm
